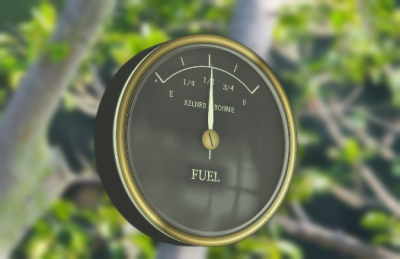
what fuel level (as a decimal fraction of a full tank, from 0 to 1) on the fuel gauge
0.5
